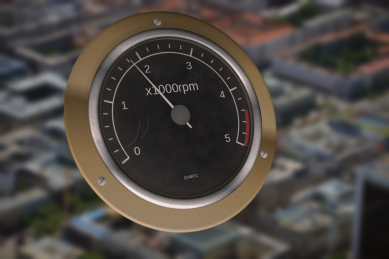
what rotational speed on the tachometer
1800 rpm
